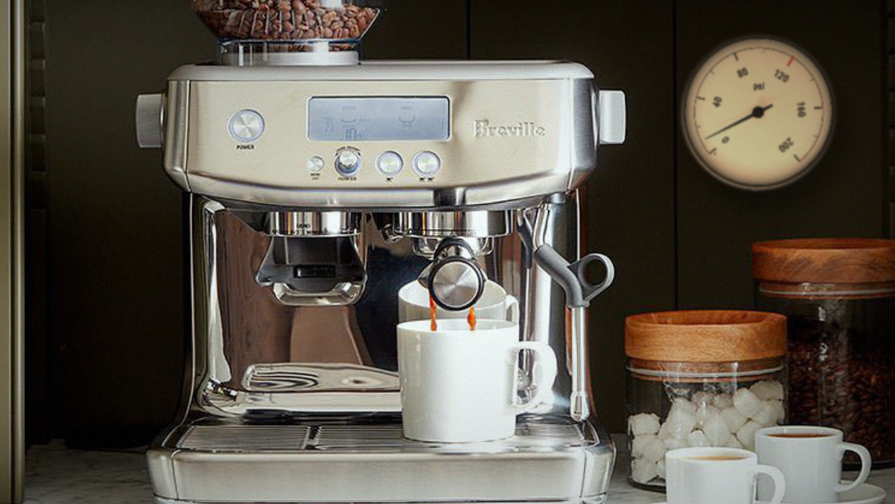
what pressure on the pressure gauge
10 psi
